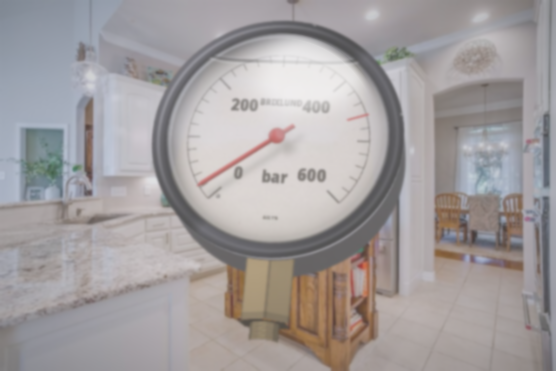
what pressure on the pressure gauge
20 bar
